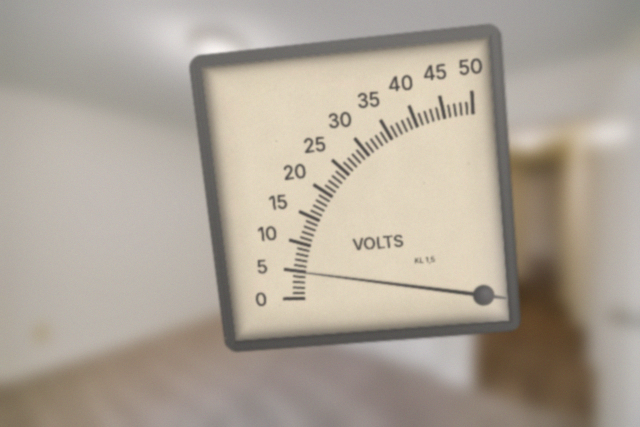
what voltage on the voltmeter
5 V
